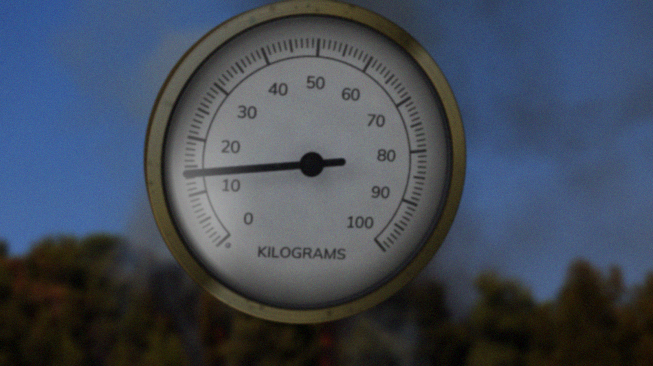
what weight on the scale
14 kg
